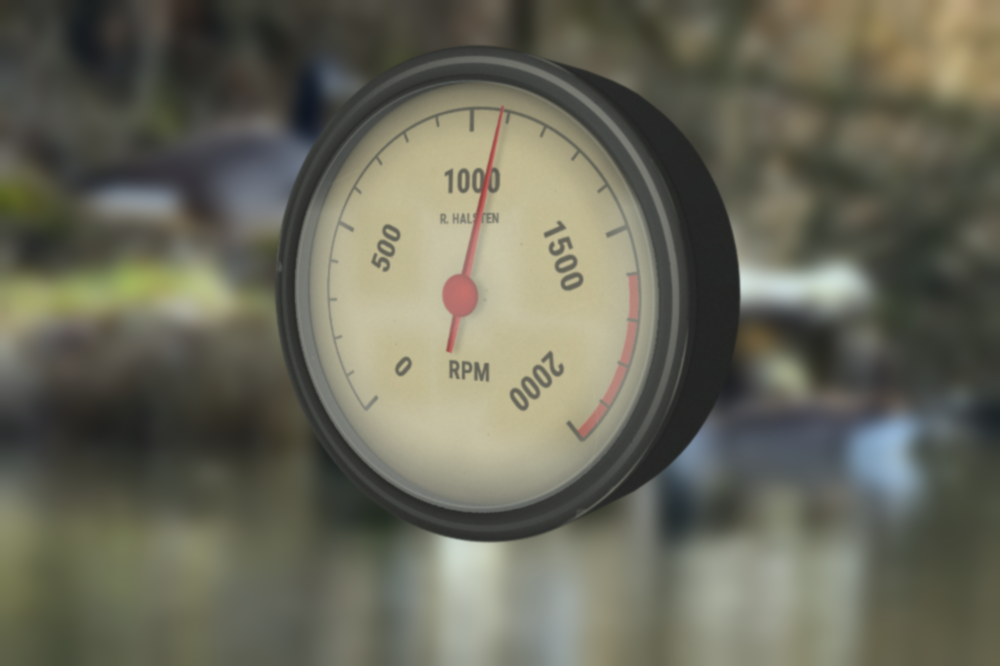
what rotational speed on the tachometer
1100 rpm
